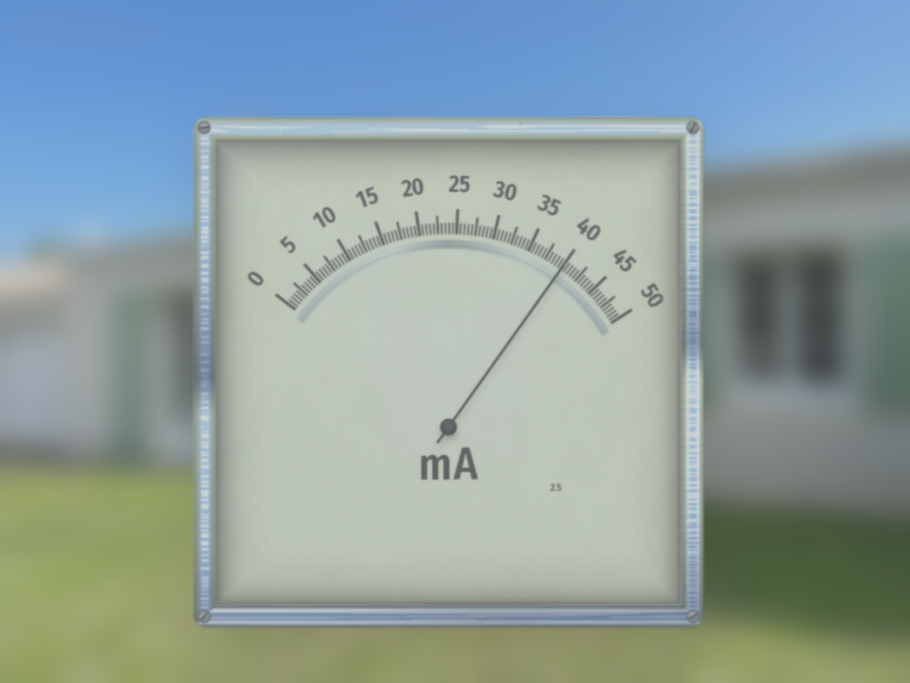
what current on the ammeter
40 mA
